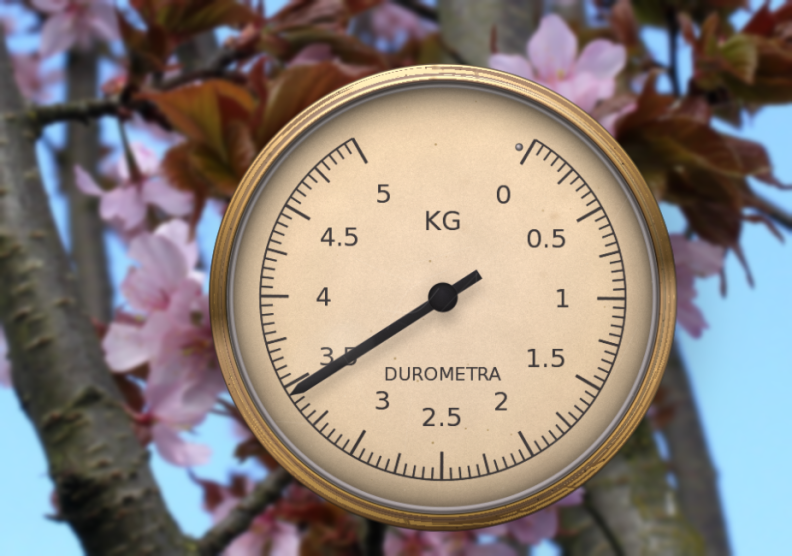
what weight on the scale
3.45 kg
